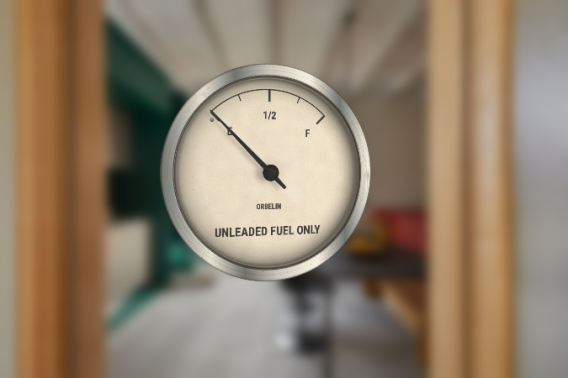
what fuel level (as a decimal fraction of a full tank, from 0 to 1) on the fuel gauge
0
